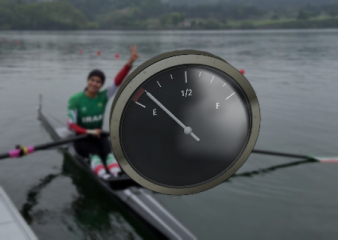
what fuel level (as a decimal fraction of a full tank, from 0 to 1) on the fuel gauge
0.125
